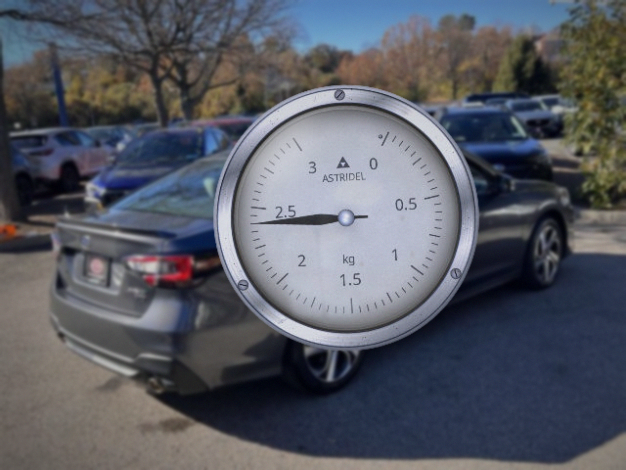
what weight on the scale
2.4 kg
